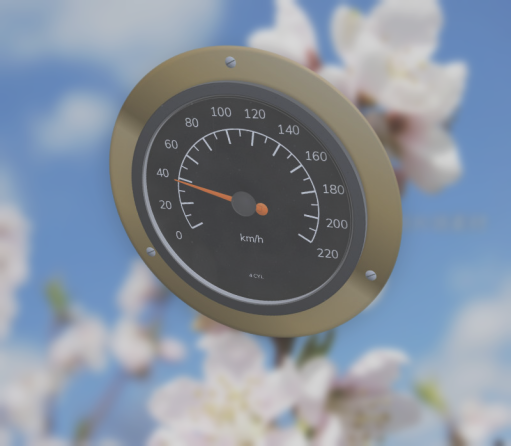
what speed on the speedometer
40 km/h
